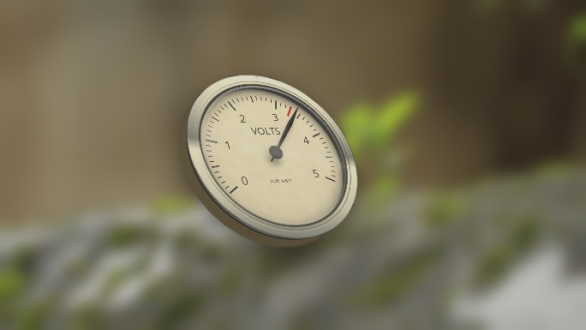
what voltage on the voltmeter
3.4 V
